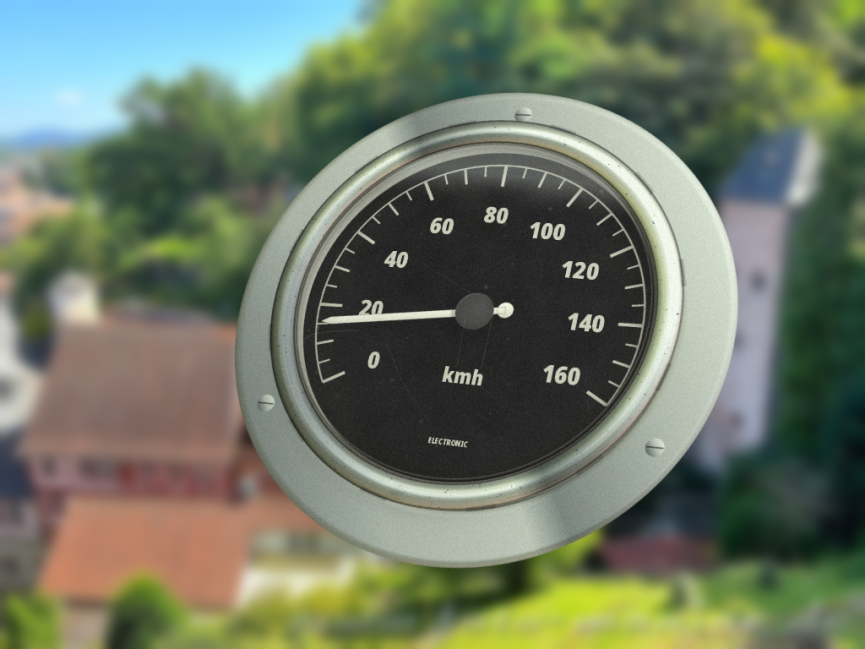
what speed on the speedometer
15 km/h
